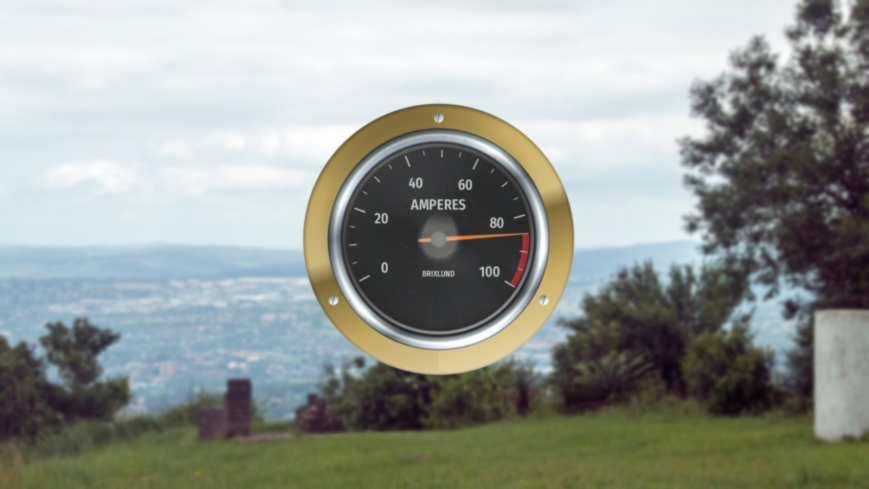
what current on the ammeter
85 A
